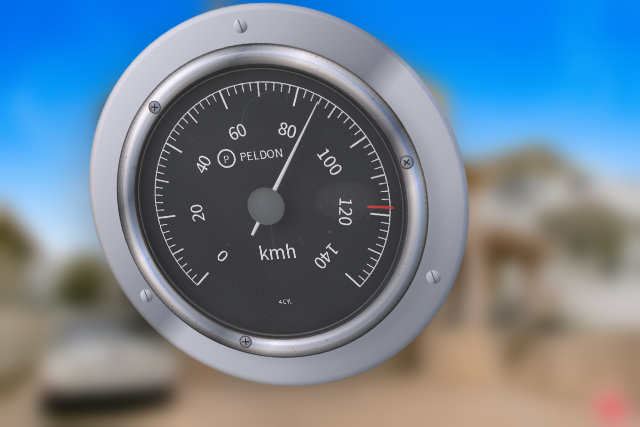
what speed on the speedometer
86 km/h
